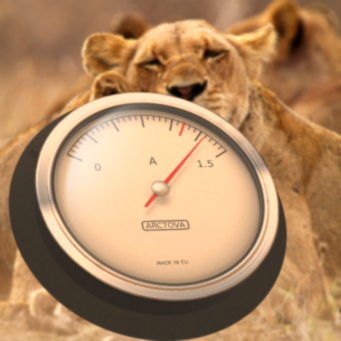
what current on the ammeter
1.3 A
